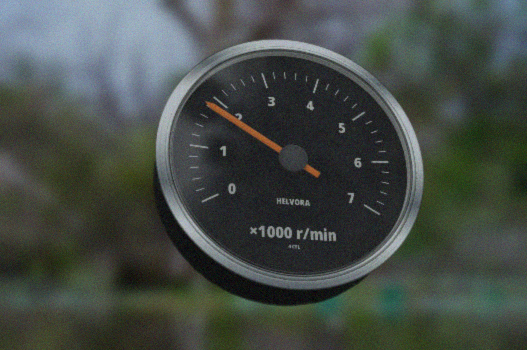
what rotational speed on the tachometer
1800 rpm
